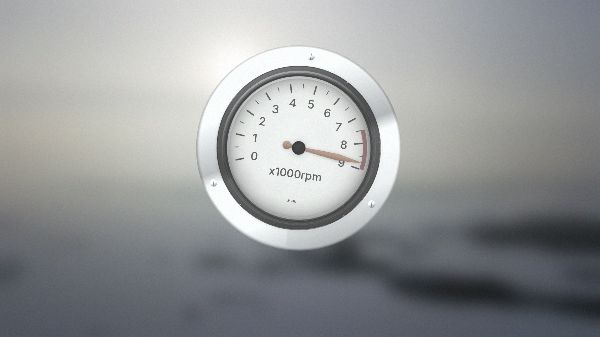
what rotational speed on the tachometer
8750 rpm
